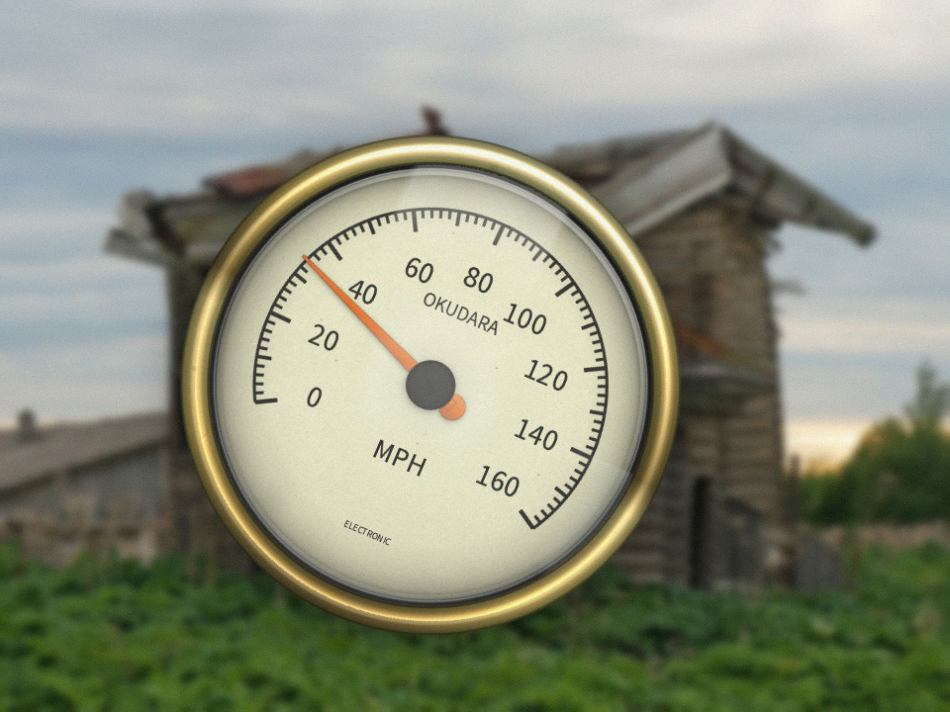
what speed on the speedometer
34 mph
